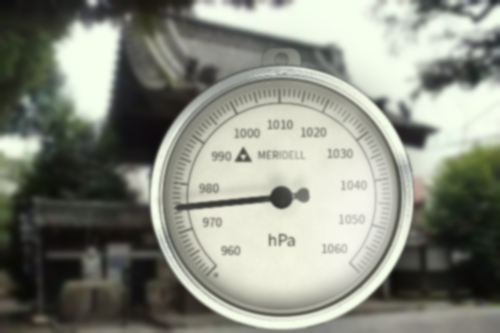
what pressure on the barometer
975 hPa
